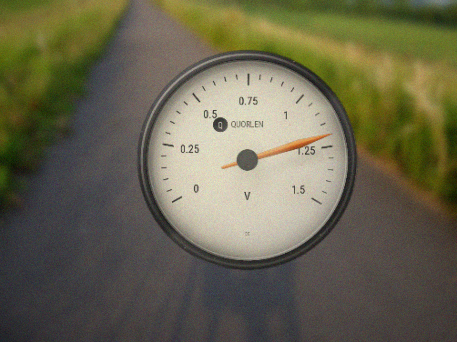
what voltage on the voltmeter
1.2 V
